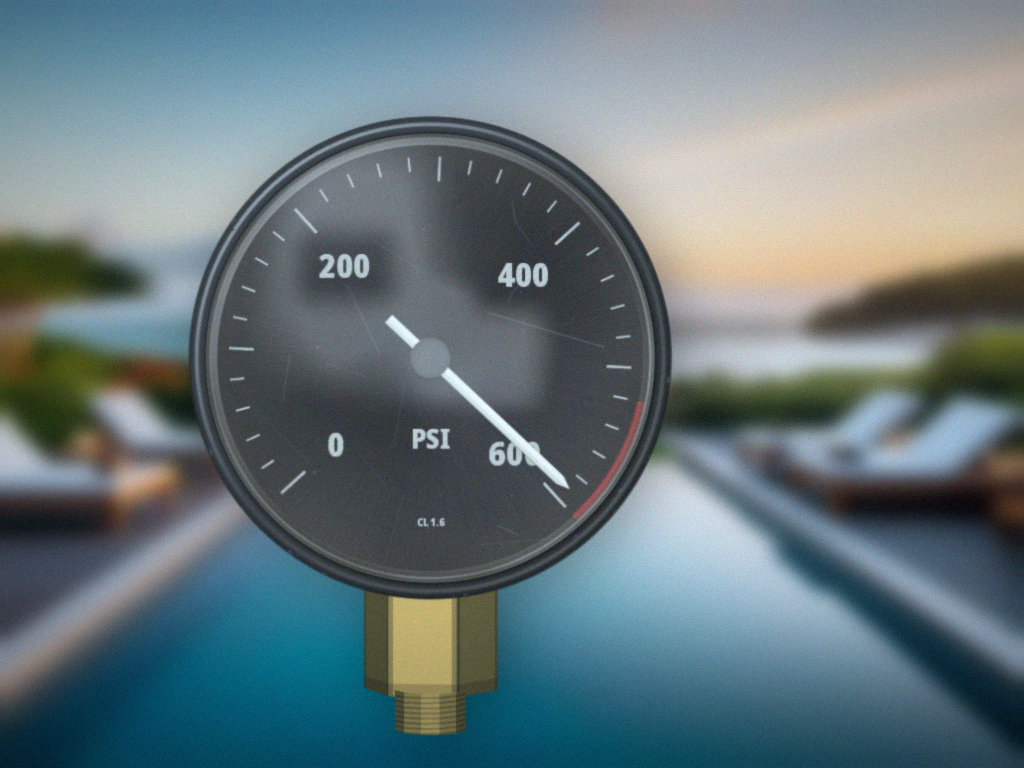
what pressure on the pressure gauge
590 psi
